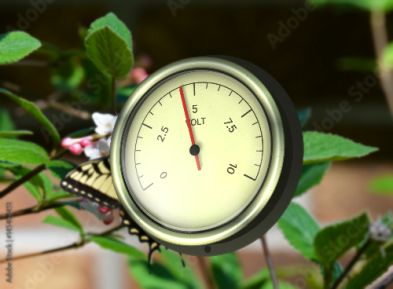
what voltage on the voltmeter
4.5 V
